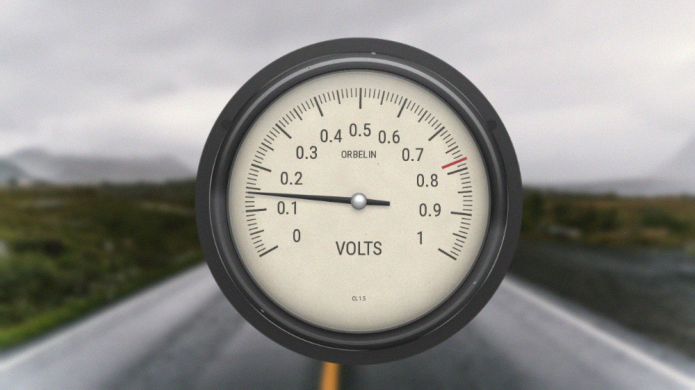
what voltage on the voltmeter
0.14 V
